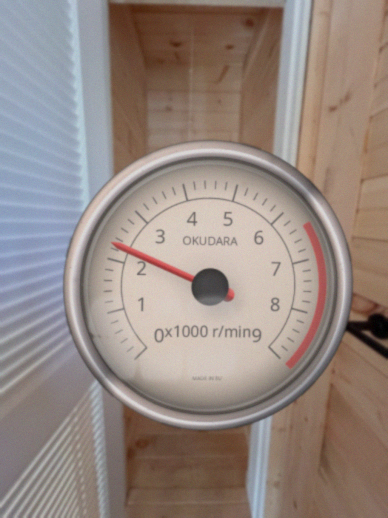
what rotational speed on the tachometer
2300 rpm
